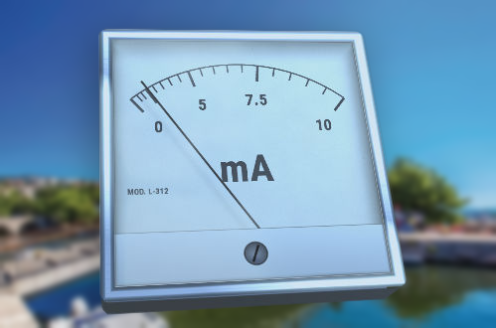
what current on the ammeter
2.5 mA
